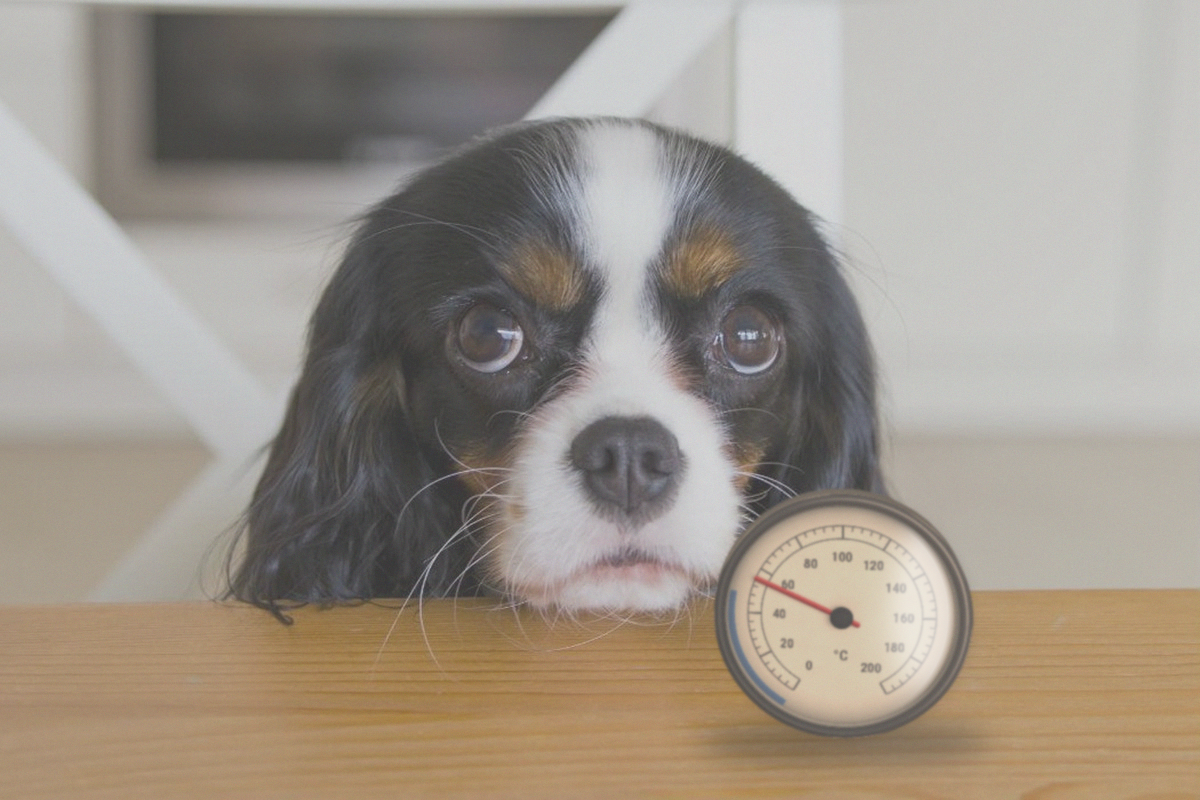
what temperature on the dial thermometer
56 °C
